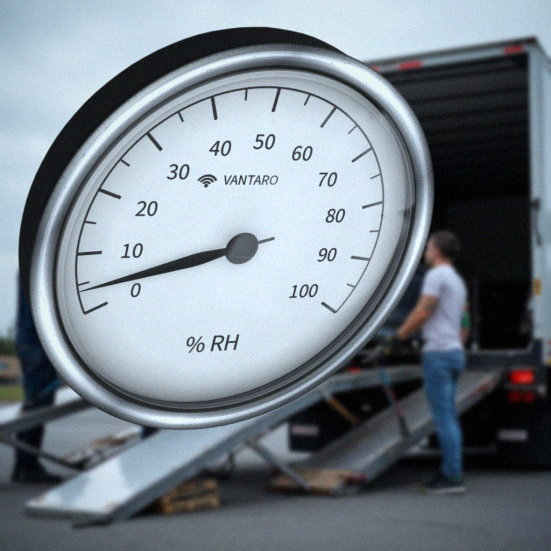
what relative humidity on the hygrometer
5 %
